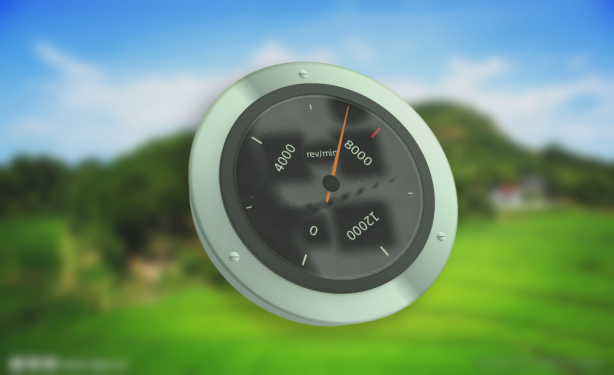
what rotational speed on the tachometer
7000 rpm
